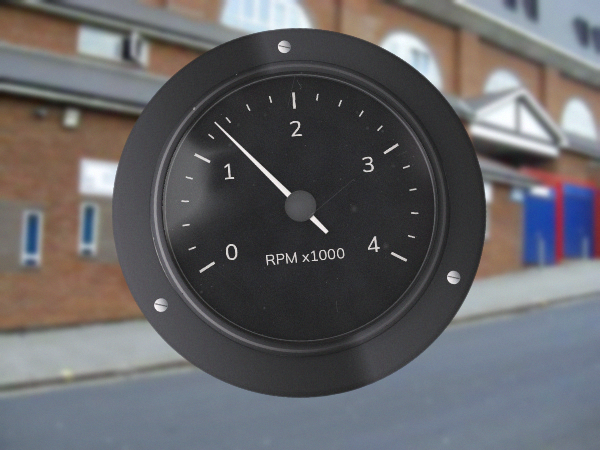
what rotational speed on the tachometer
1300 rpm
